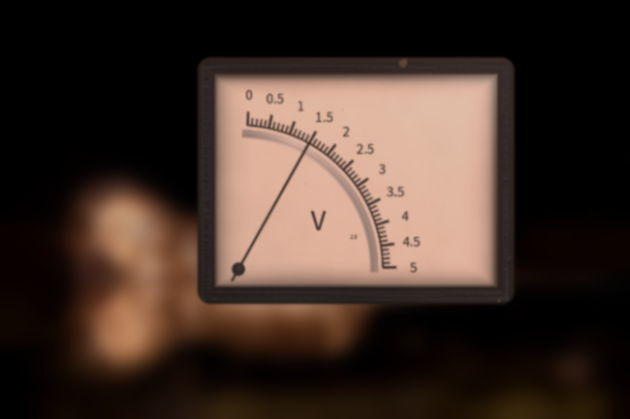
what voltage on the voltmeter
1.5 V
